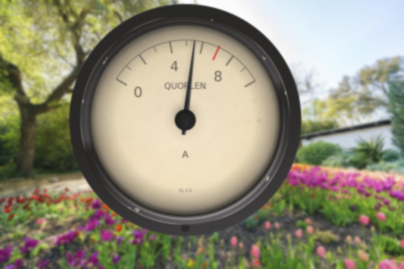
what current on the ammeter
5.5 A
